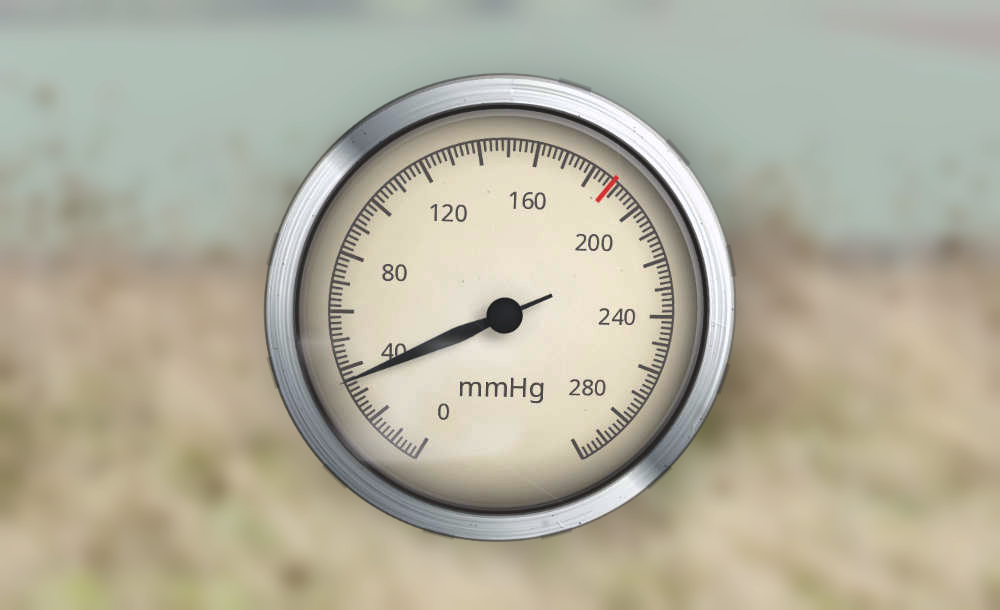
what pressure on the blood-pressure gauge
36 mmHg
